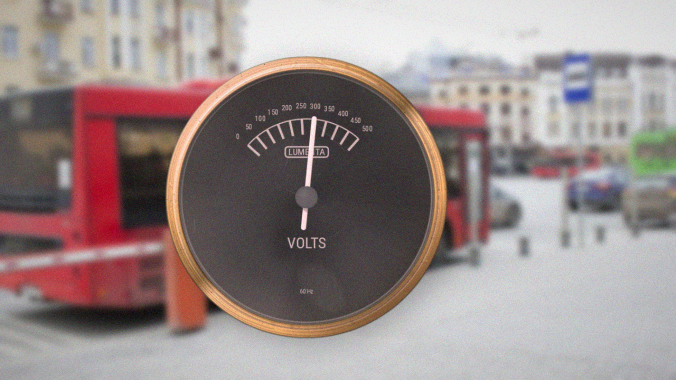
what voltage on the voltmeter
300 V
